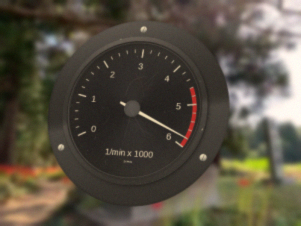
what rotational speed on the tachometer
5800 rpm
